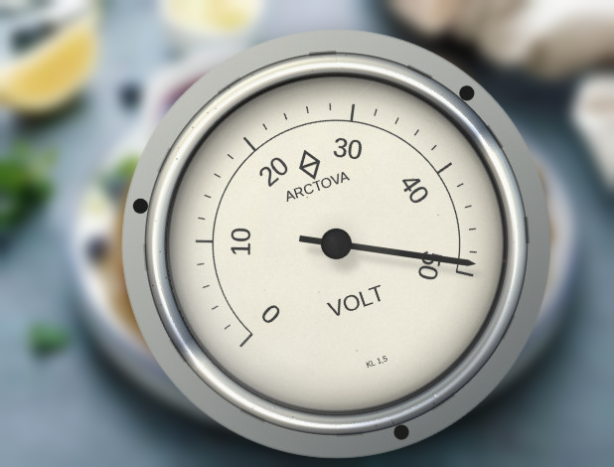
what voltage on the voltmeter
49 V
